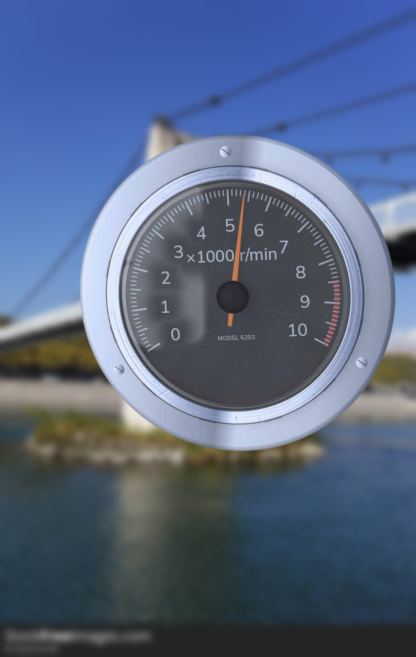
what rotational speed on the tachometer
5400 rpm
